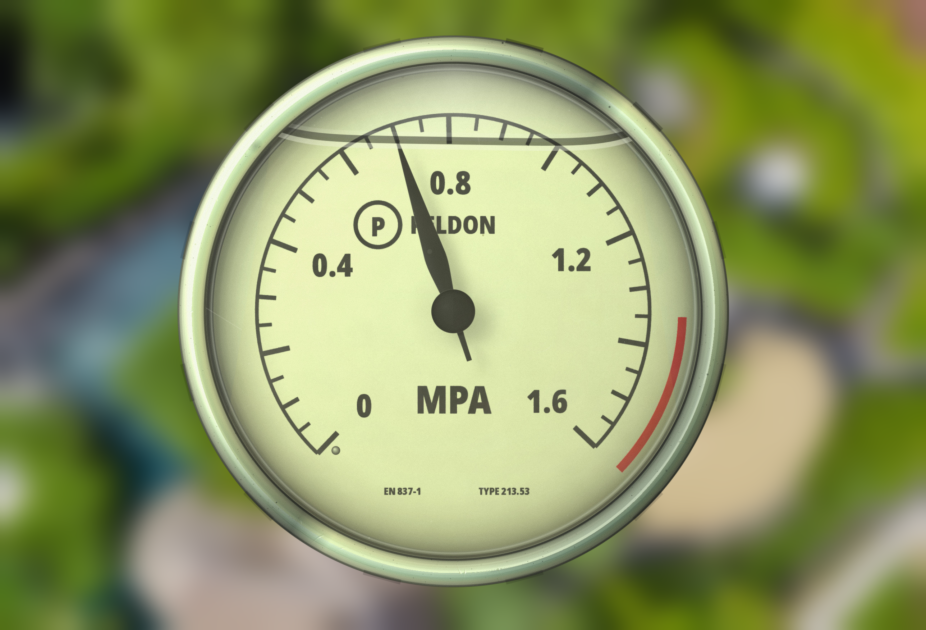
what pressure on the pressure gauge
0.7 MPa
